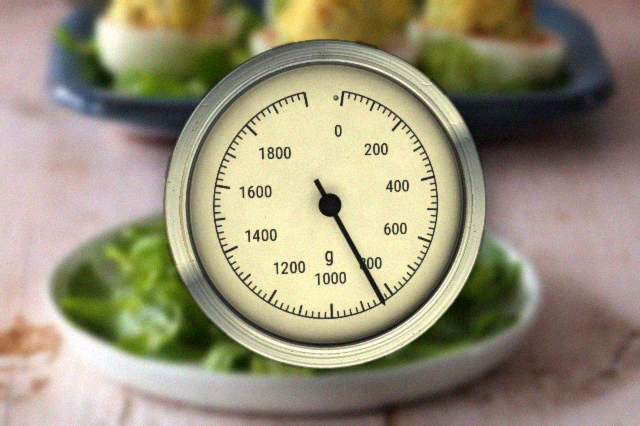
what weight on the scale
840 g
